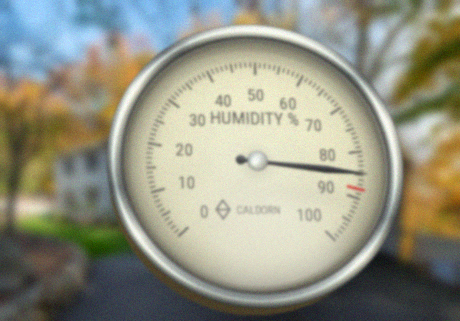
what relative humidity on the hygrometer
85 %
